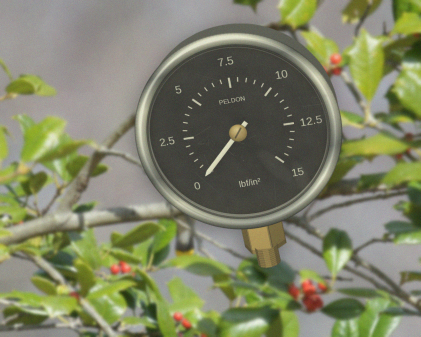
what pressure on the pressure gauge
0 psi
